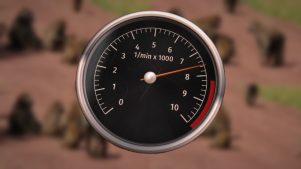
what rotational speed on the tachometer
7600 rpm
